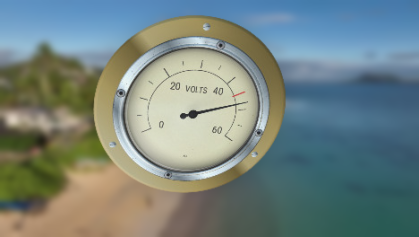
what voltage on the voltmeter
47.5 V
